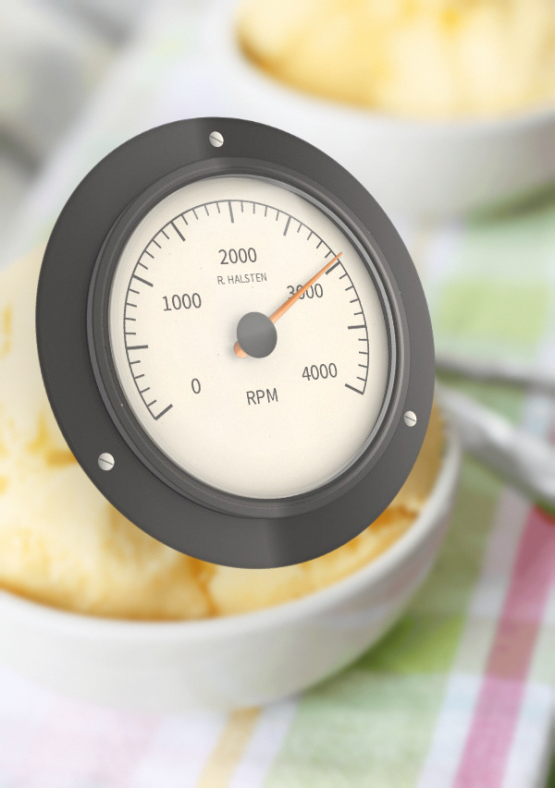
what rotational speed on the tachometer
2950 rpm
